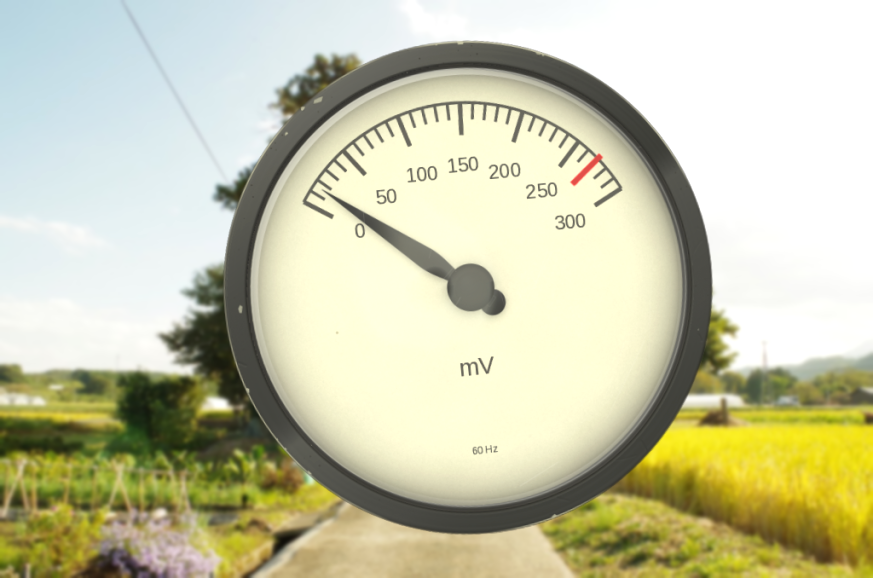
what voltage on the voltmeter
15 mV
